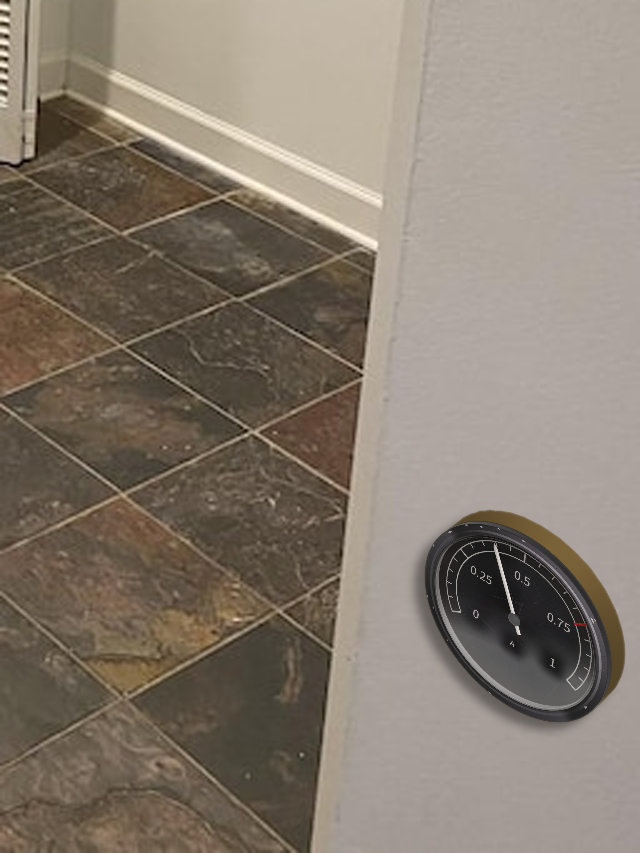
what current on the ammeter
0.4 A
